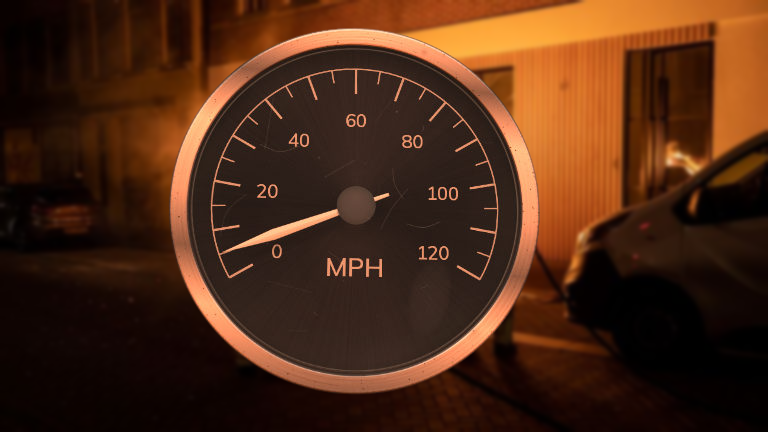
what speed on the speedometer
5 mph
